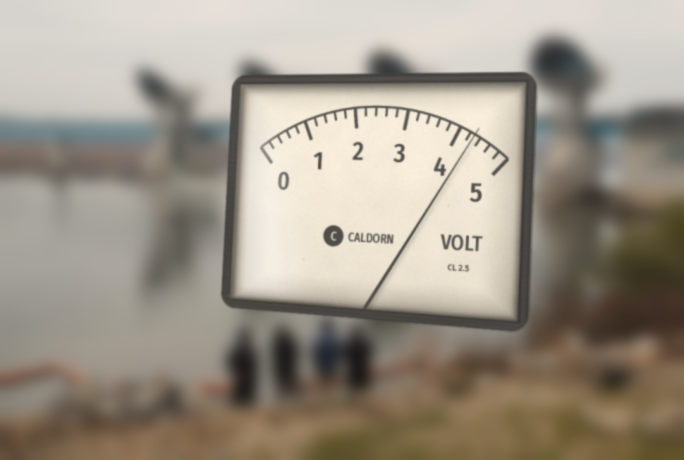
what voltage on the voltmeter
4.3 V
